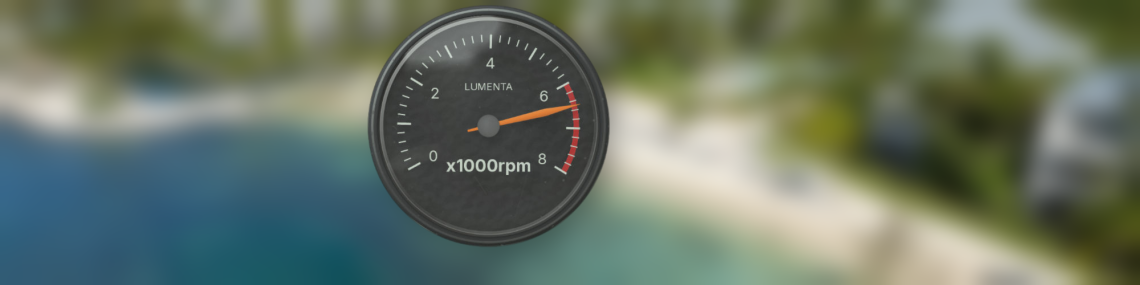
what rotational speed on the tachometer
6500 rpm
